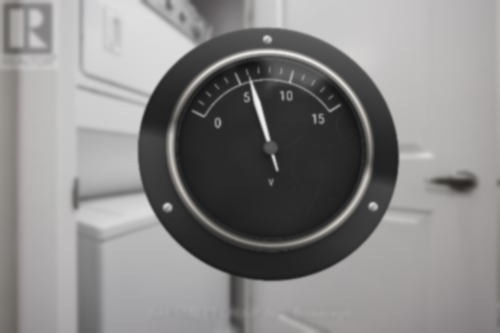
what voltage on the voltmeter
6 V
